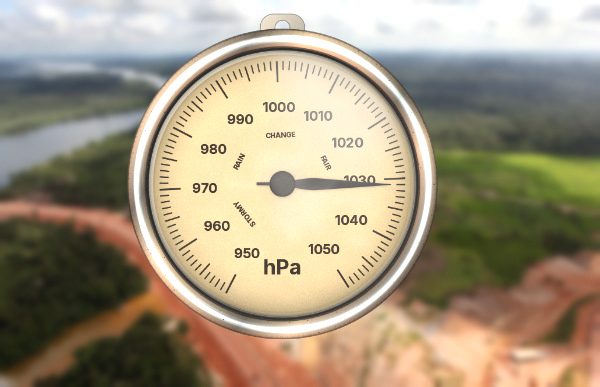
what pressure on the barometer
1031 hPa
